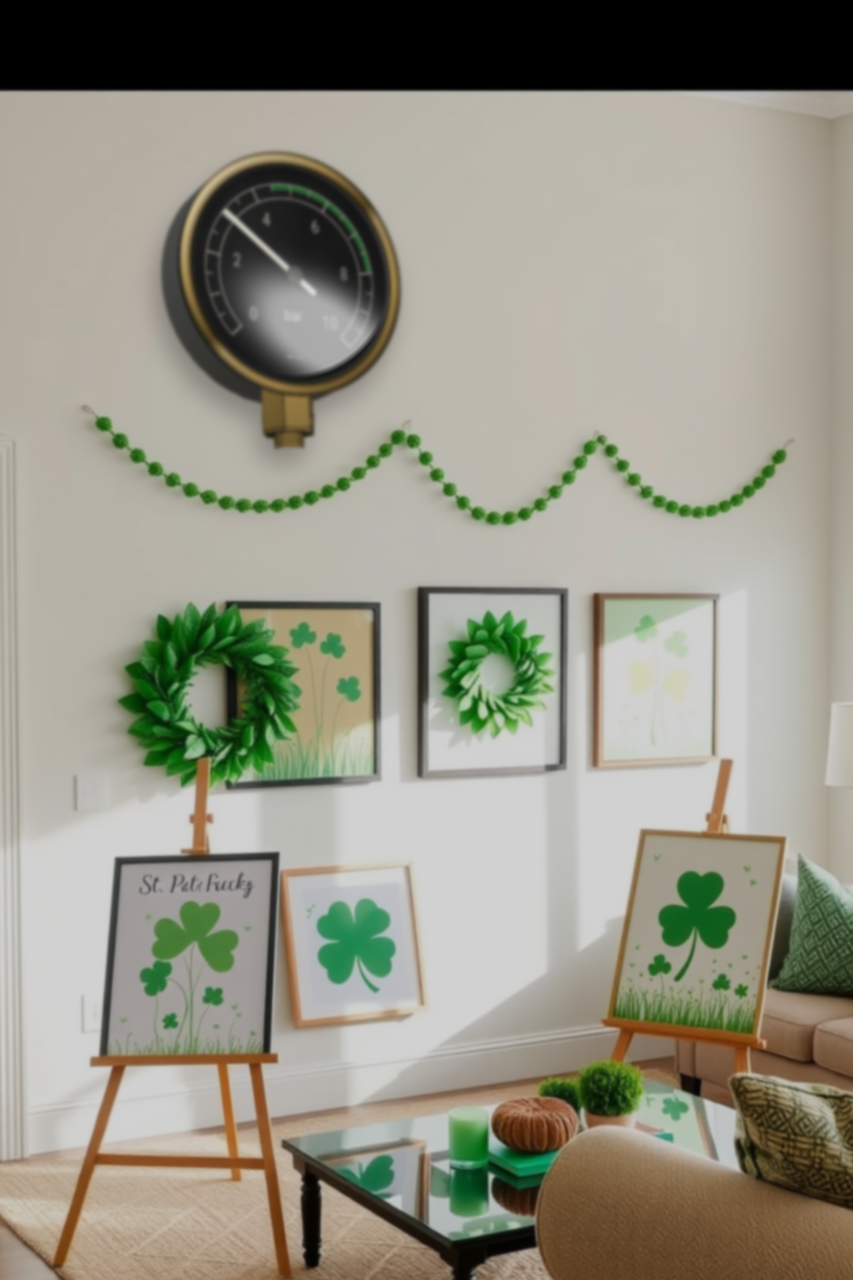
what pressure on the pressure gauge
3 bar
